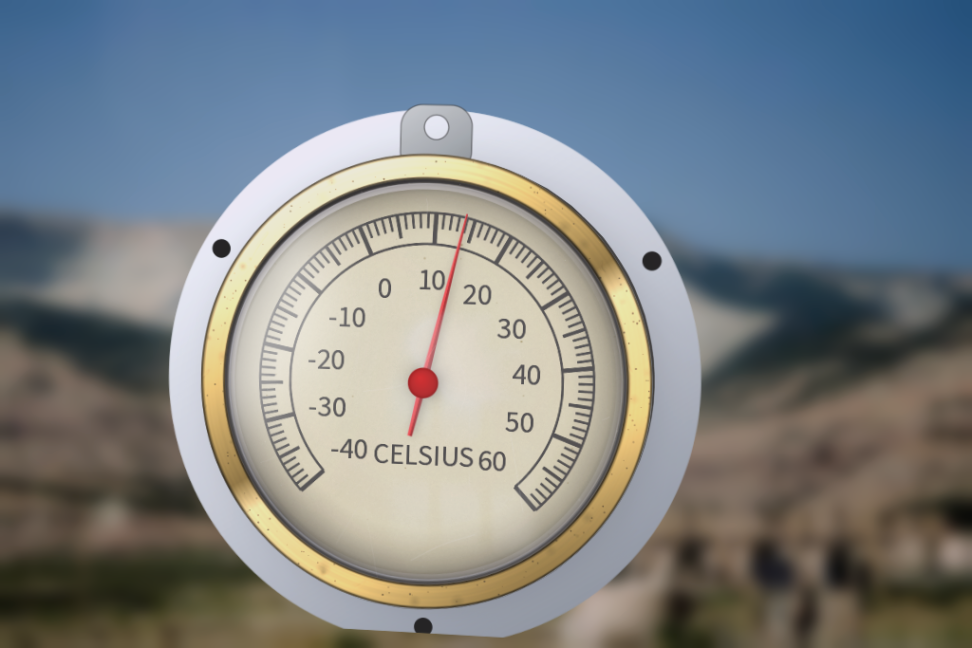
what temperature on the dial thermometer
14 °C
